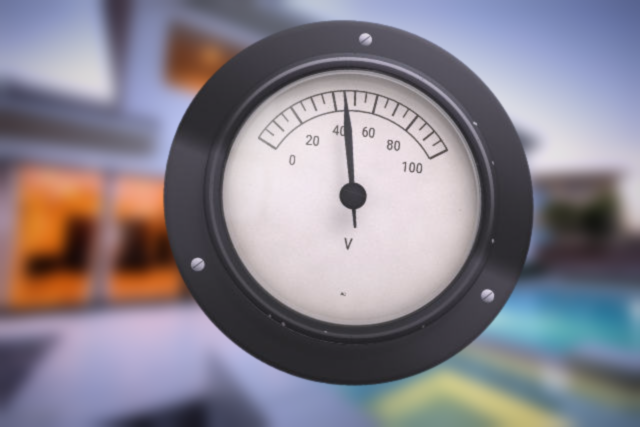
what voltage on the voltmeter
45 V
